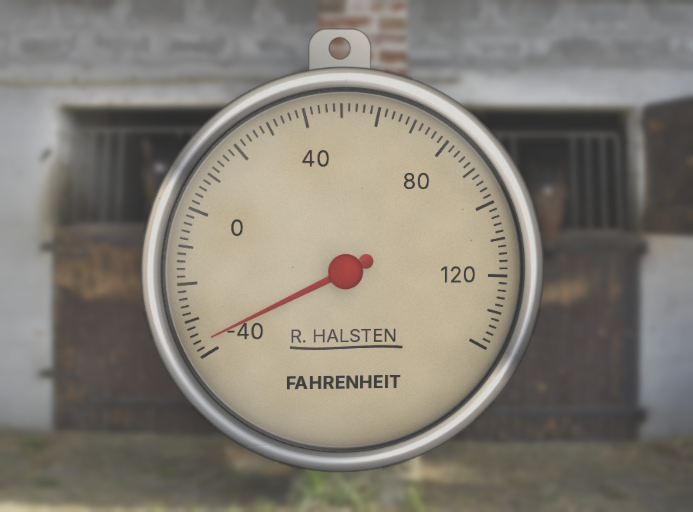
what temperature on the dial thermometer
-36 °F
